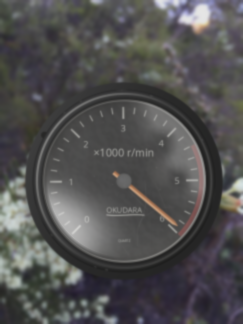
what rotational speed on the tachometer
5900 rpm
